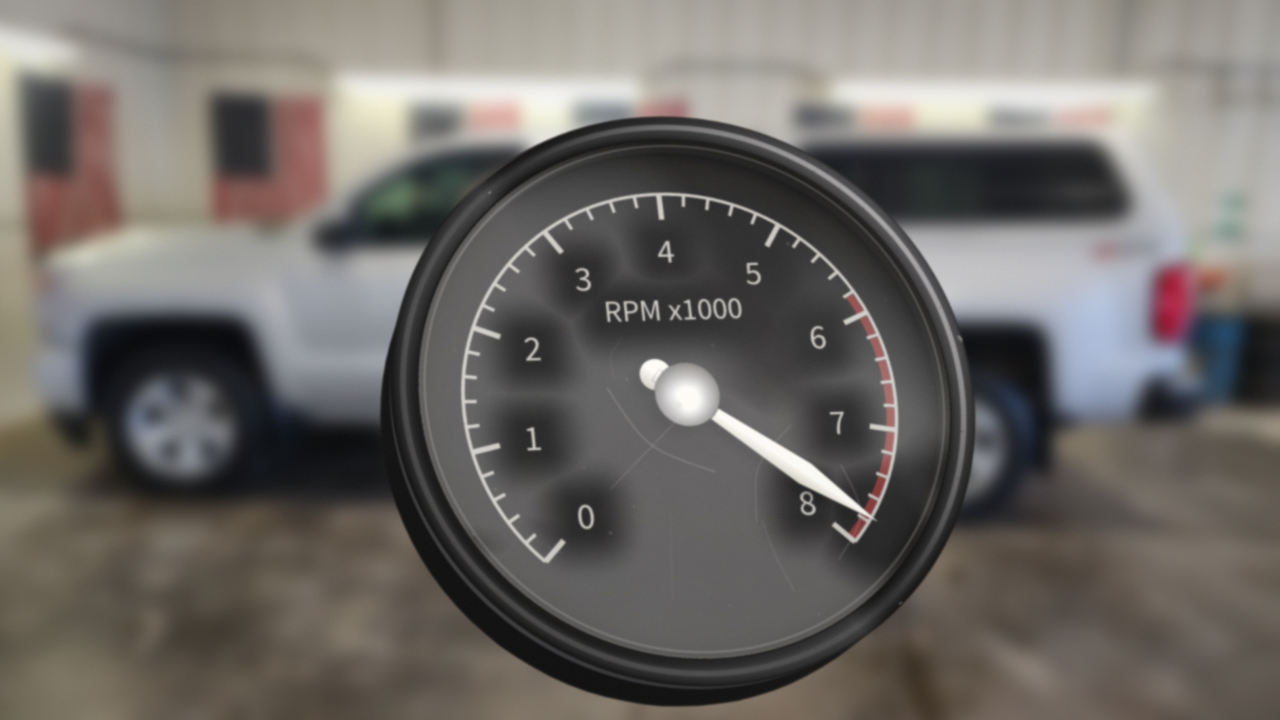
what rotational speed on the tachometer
7800 rpm
